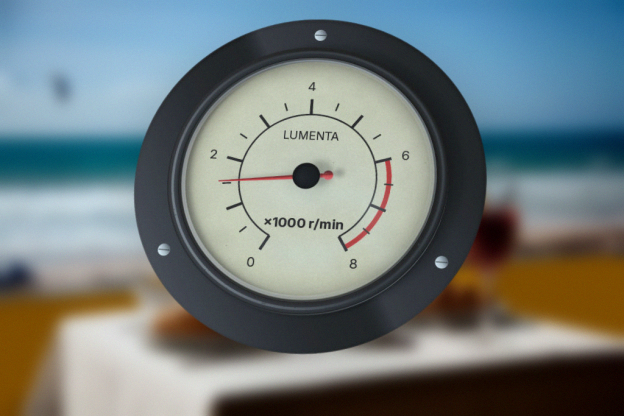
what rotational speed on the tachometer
1500 rpm
